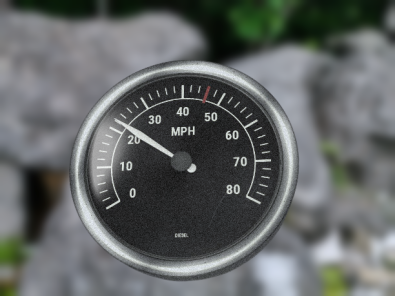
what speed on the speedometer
22 mph
